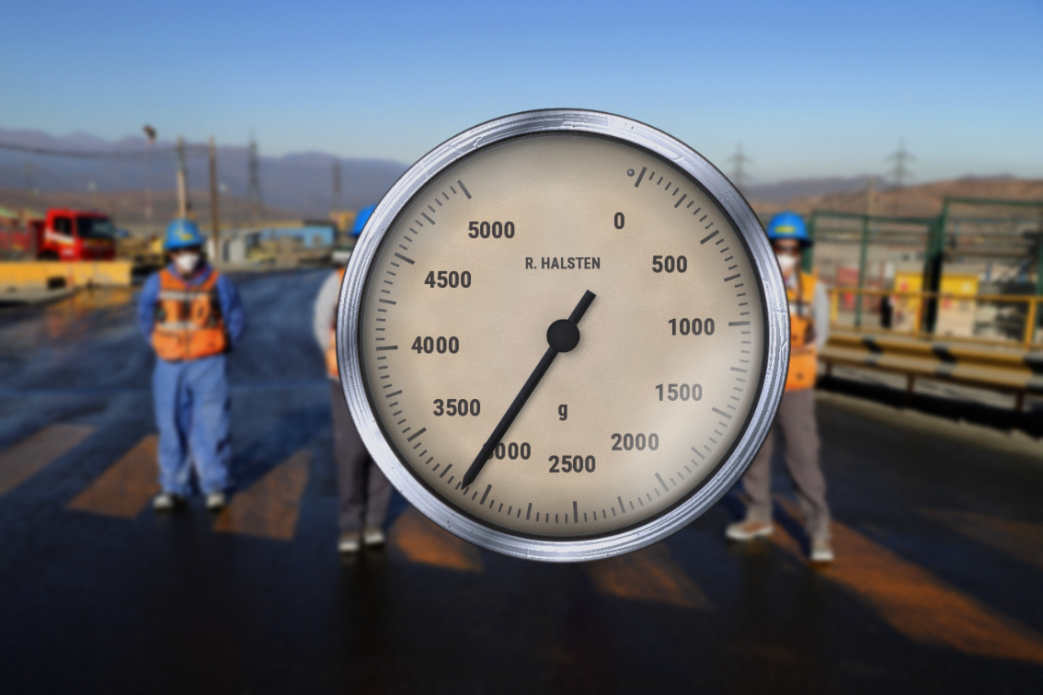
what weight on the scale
3125 g
